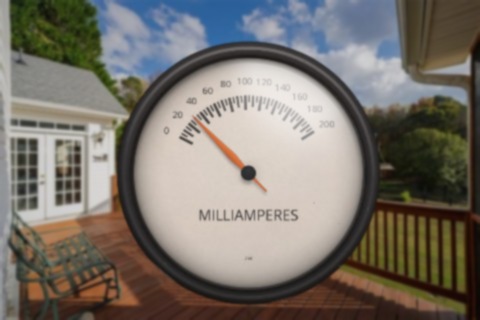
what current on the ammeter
30 mA
